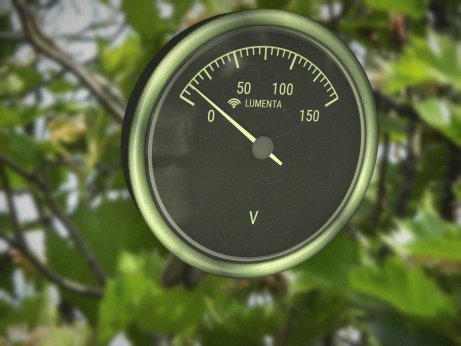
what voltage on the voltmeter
10 V
